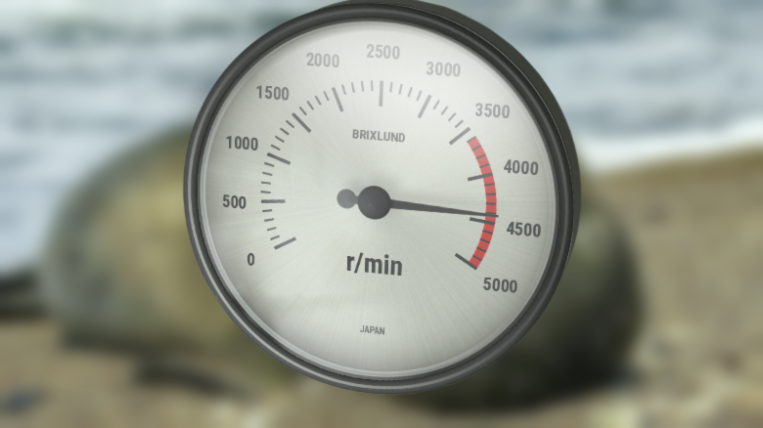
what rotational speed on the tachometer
4400 rpm
